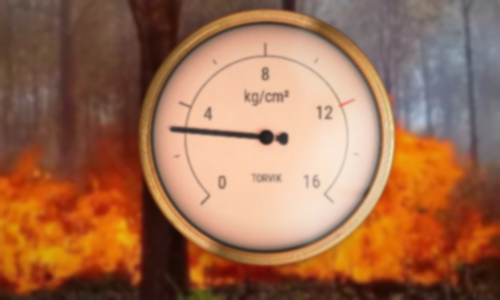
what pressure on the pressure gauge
3 kg/cm²
